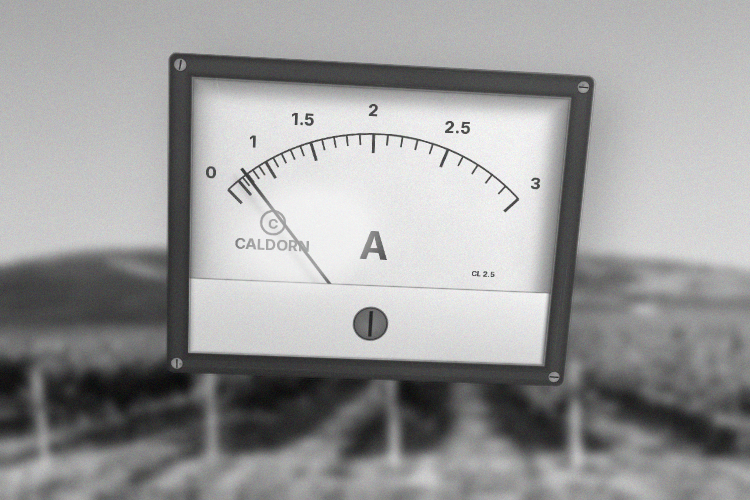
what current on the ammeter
0.7 A
